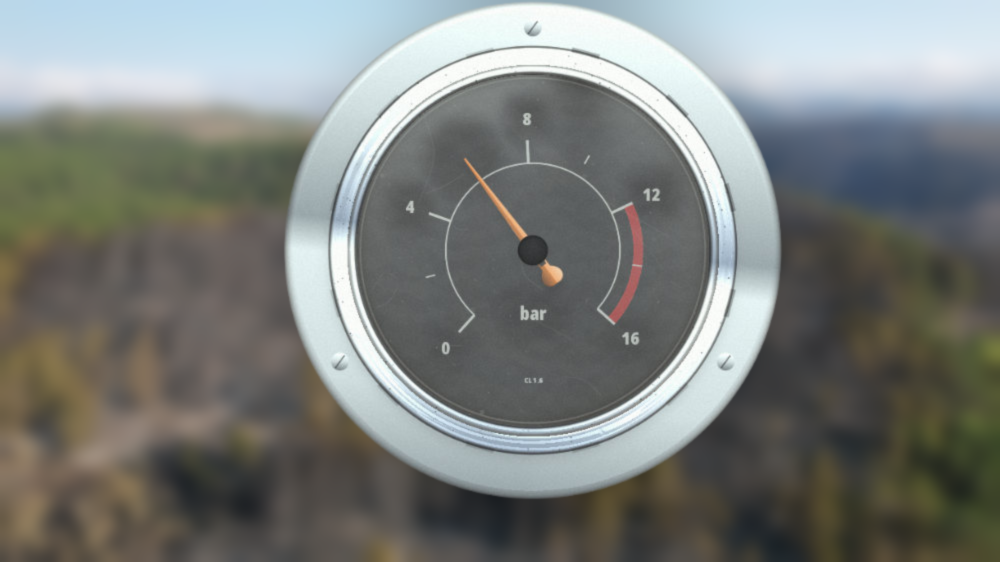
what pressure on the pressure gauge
6 bar
